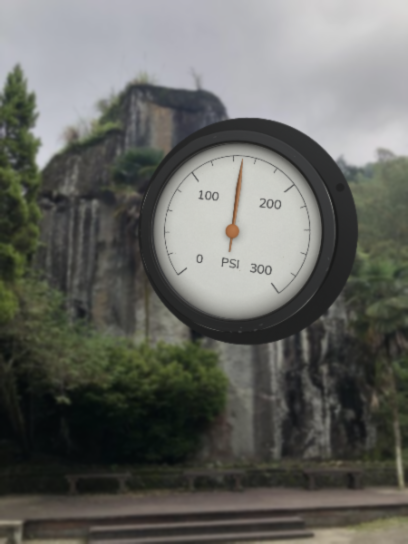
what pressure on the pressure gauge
150 psi
